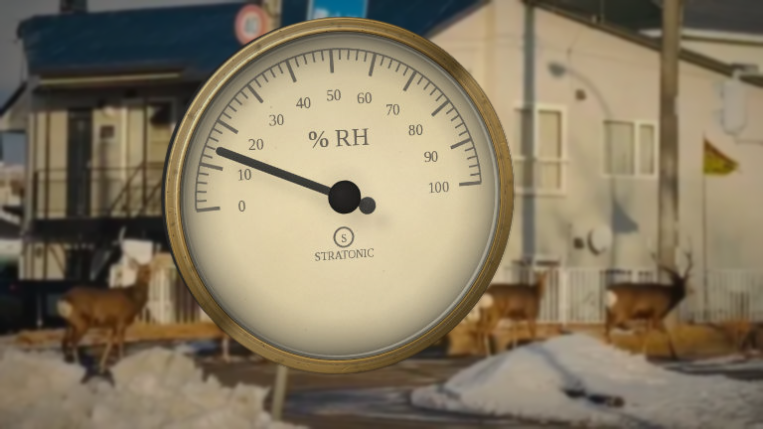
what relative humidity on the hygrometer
14 %
